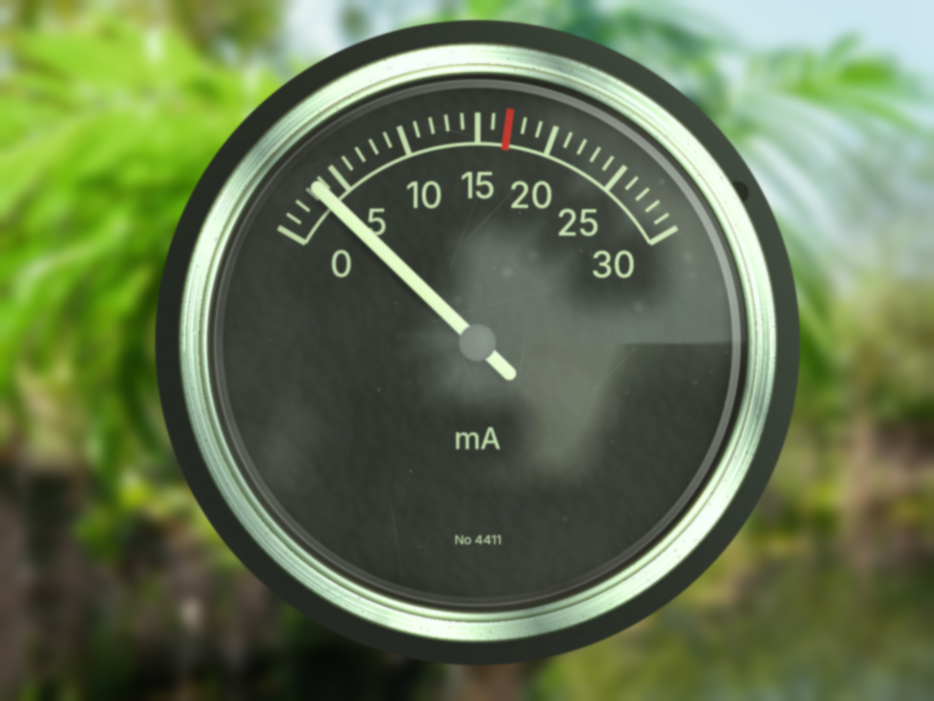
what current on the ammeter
3.5 mA
